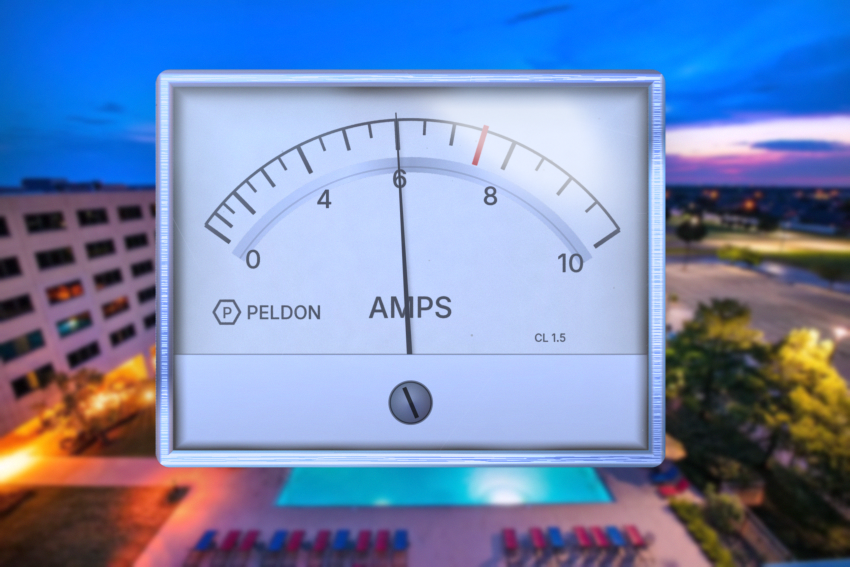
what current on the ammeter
6 A
